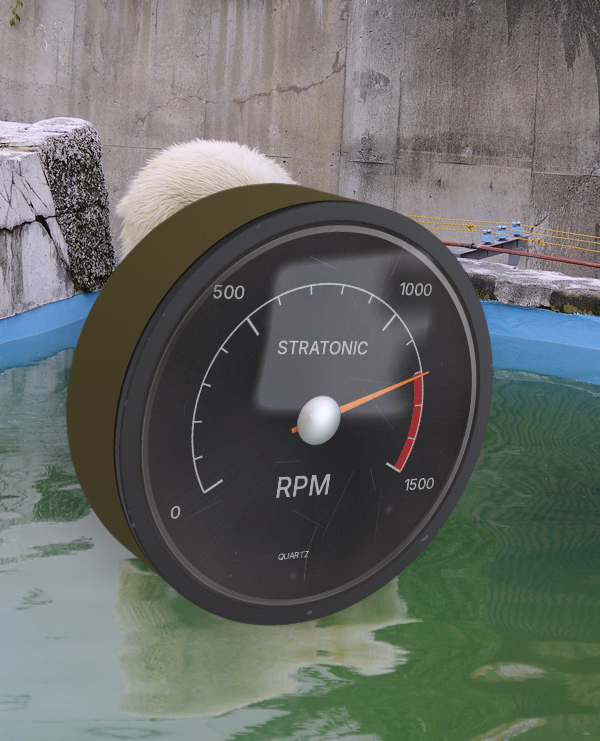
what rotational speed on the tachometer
1200 rpm
